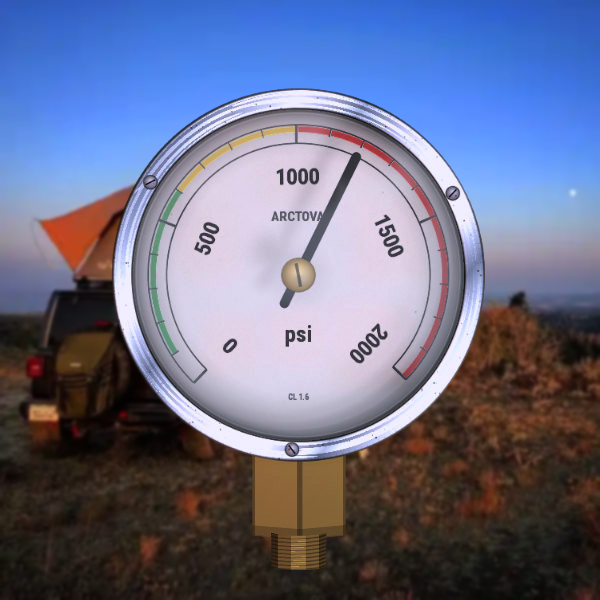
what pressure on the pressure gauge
1200 psi
